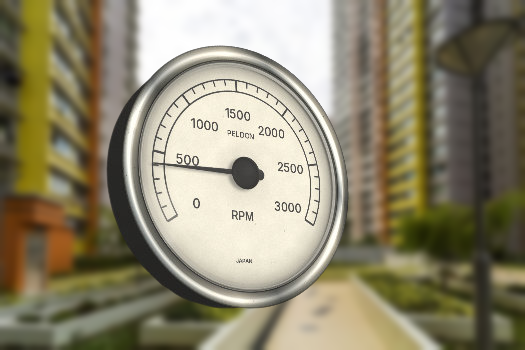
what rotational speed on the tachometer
400 rpm
